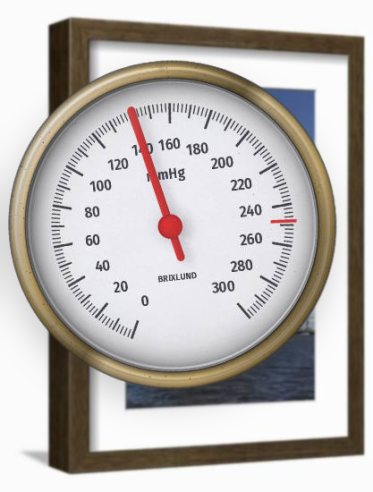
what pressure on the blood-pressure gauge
142 mmHg
